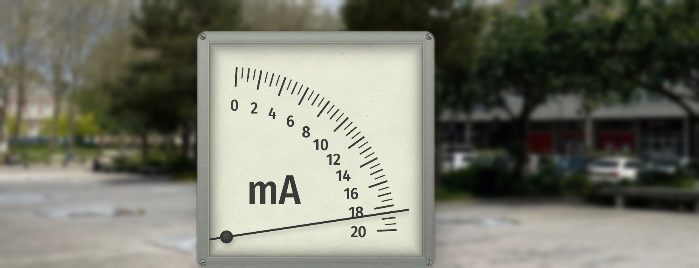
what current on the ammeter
18.5 mA
